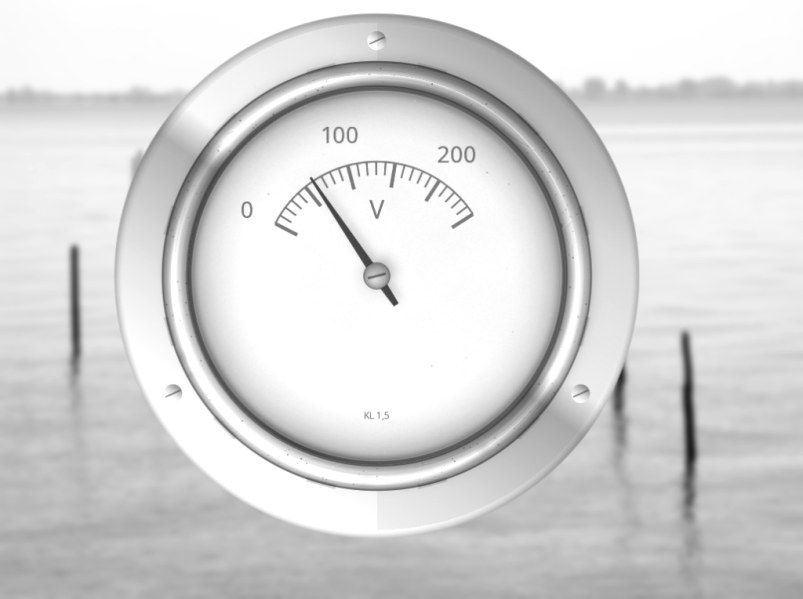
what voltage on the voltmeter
60 V
